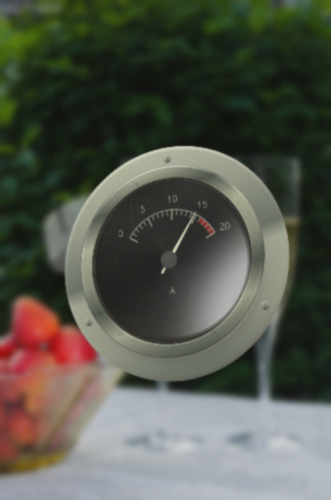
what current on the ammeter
15 A
